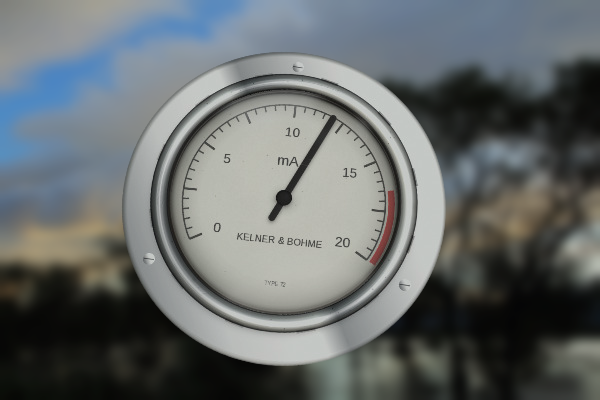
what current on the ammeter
12 mA
